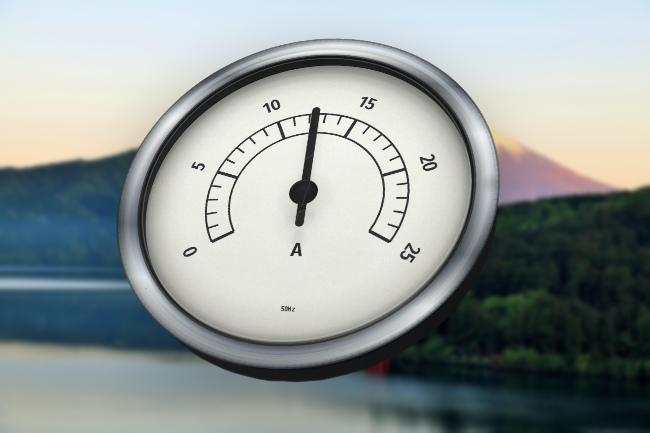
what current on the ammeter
12.5 A
